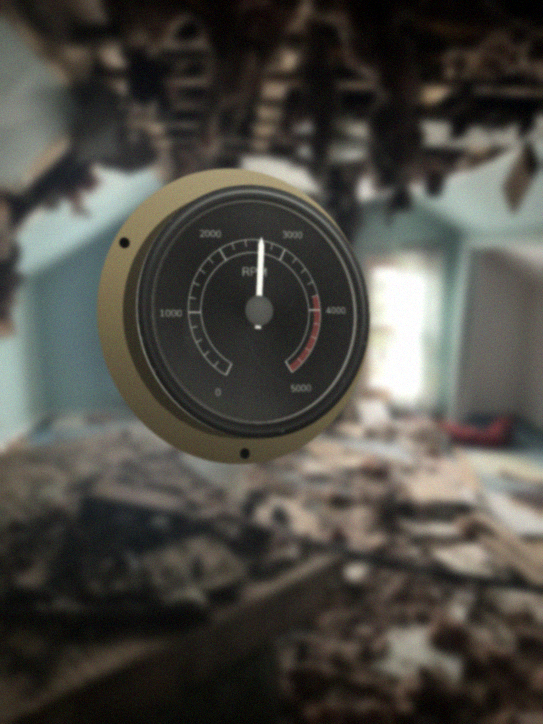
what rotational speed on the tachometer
2600 rpm
